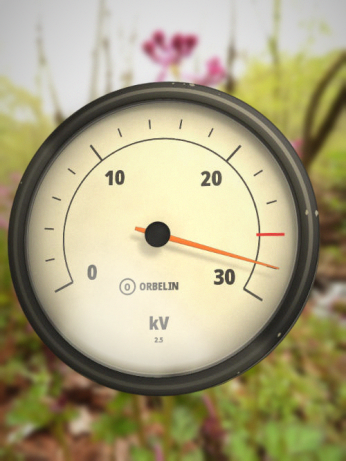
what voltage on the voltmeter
28 kV
